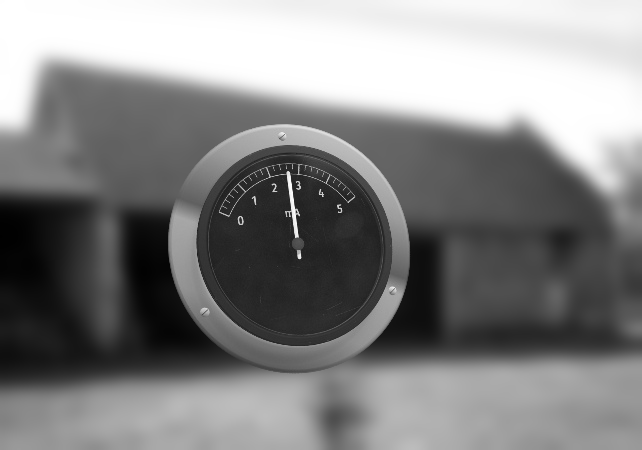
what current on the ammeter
2.6 mA
